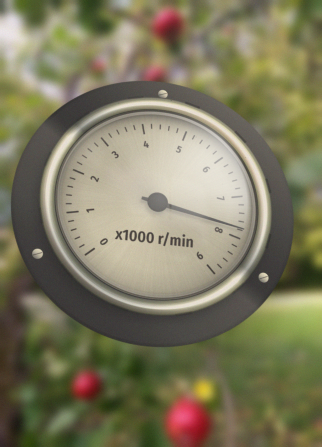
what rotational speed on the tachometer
7800 rpm
